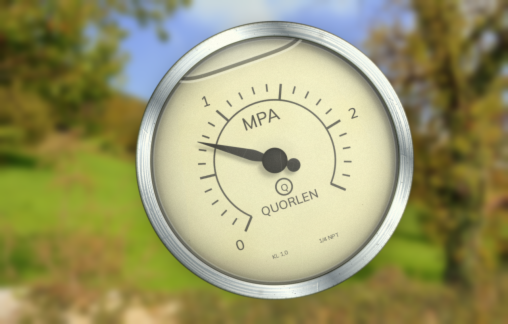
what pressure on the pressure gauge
0.75 MPa
